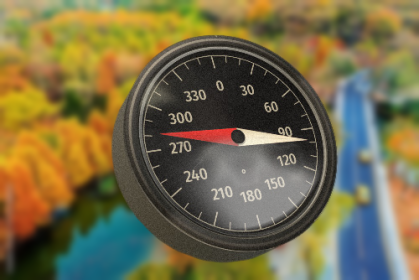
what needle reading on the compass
280 °
